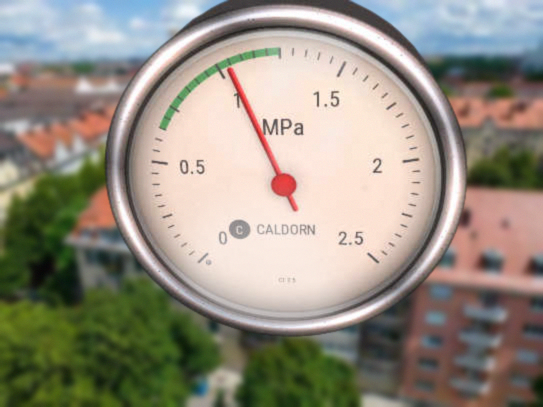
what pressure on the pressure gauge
1.05 MPa
